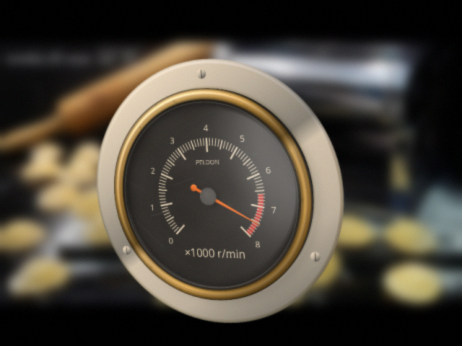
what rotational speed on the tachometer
7500 rpm
